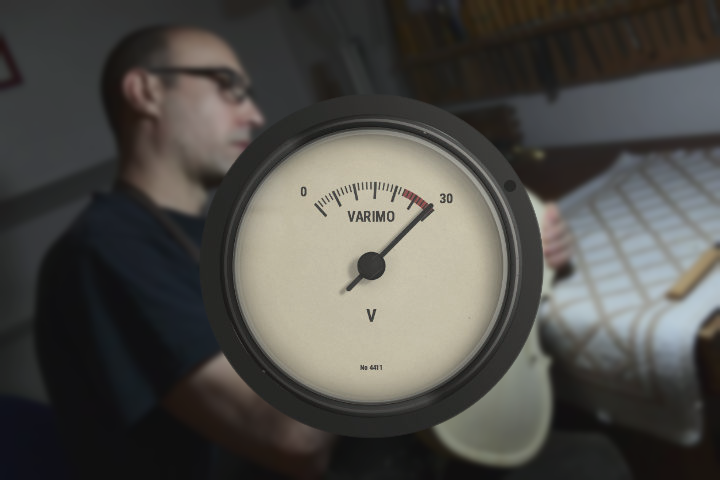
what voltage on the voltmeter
29 V
